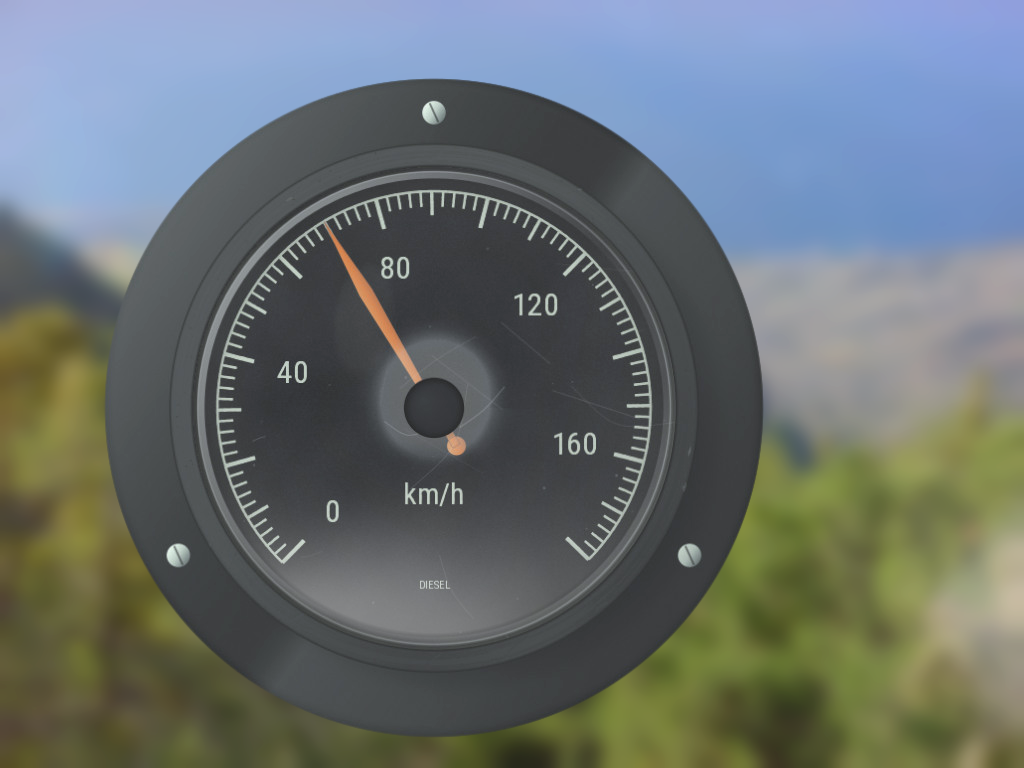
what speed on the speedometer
70 km/h
